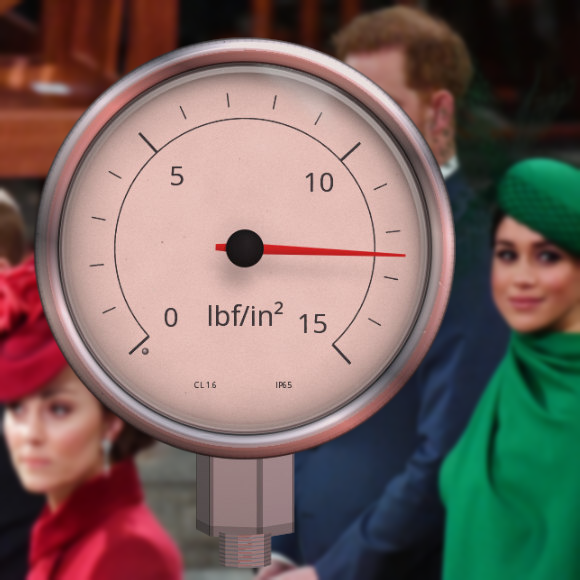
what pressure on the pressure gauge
12.5 psi
